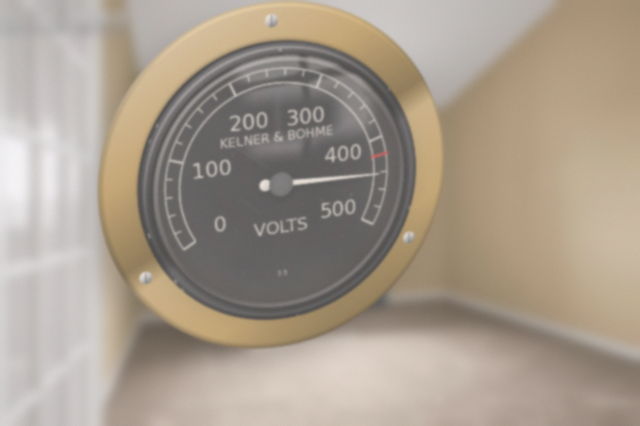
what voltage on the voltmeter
440 V
